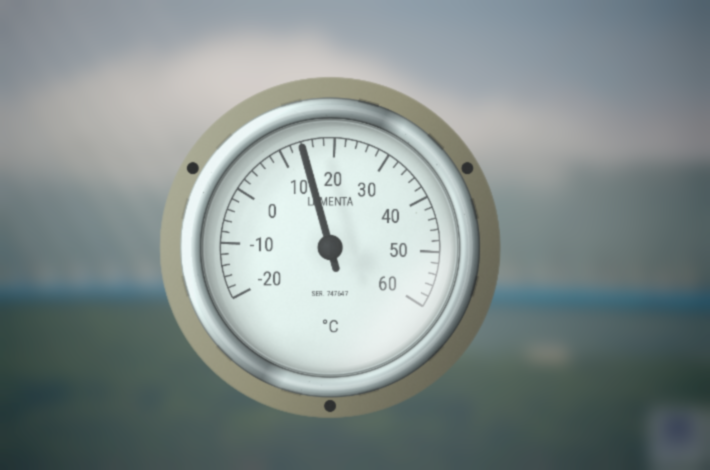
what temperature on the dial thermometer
14 °C
